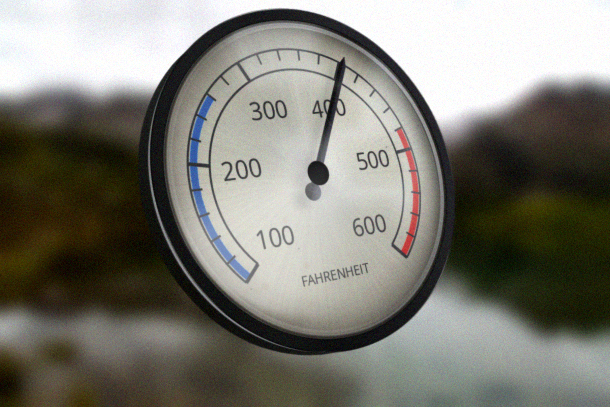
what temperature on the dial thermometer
400 °F
